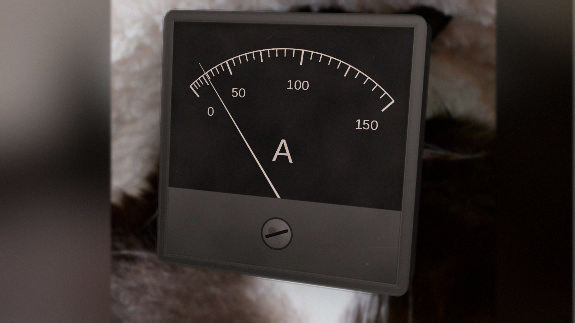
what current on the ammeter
30 A
